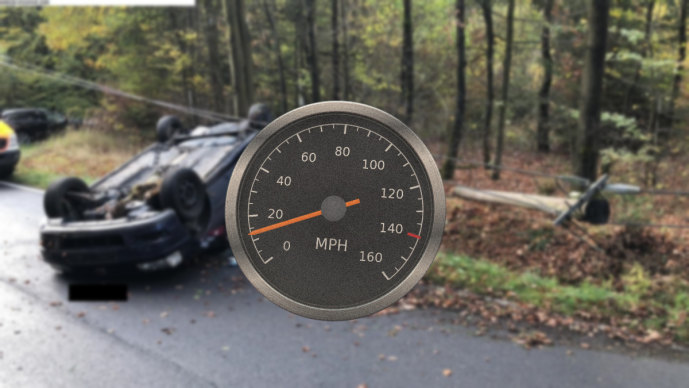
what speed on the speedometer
12.5 mph
